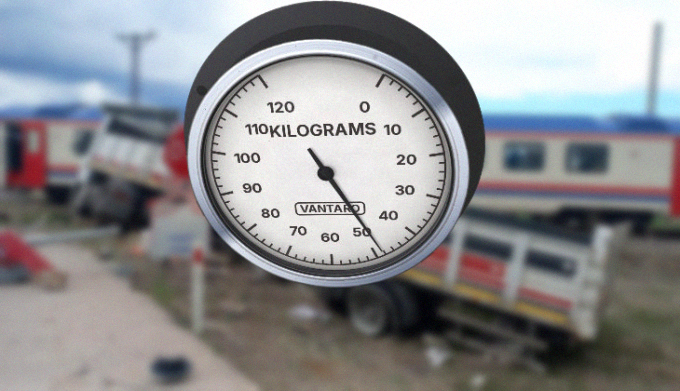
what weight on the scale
48 kg
